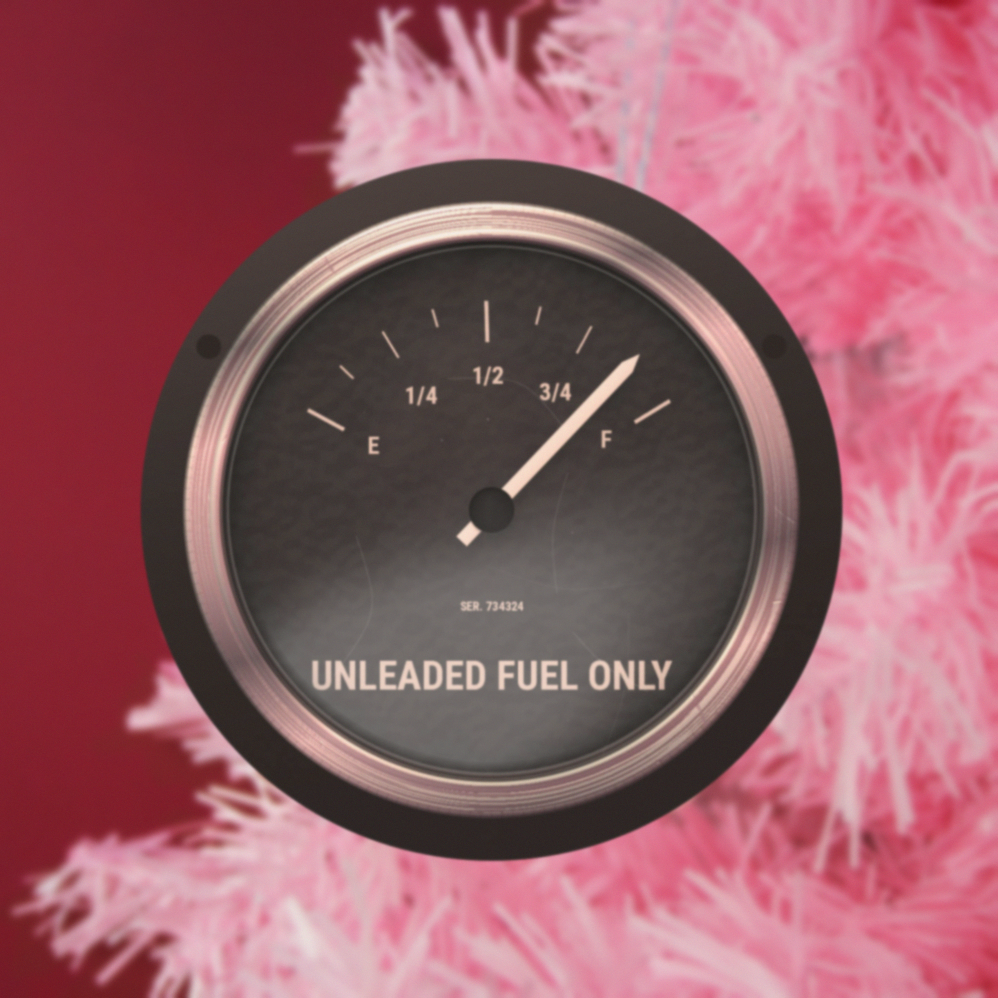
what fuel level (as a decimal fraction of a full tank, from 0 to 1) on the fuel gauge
0.875
